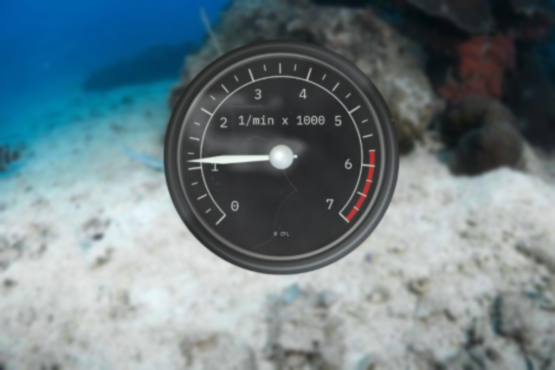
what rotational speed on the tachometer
1125 rpm
